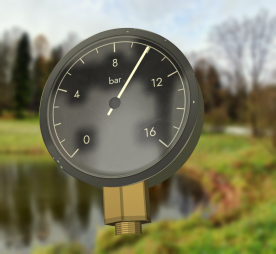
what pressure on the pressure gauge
10 bar
